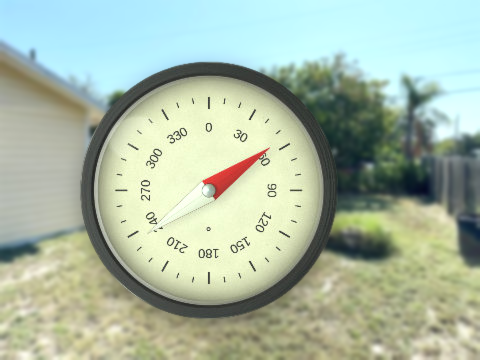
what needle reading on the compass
55 °
